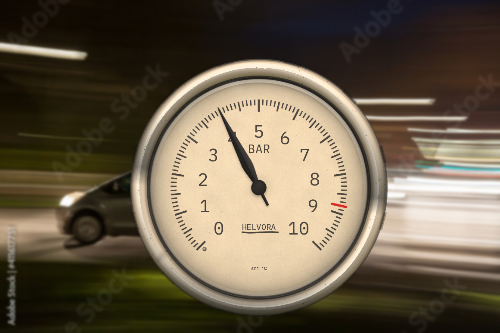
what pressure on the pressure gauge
4 bar
